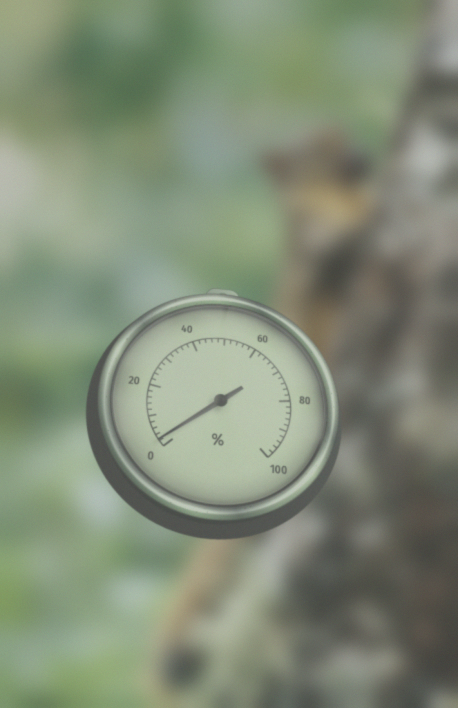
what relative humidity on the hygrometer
2 %
